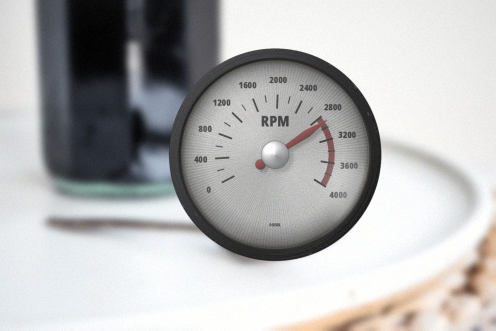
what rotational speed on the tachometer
2900 rpm
